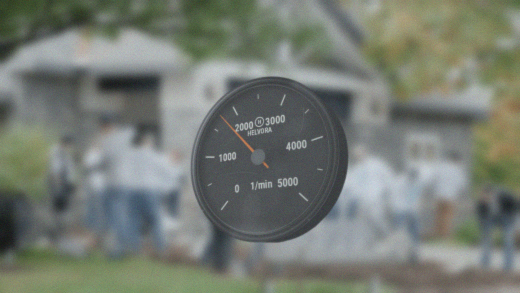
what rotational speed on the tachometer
1750 rpm
